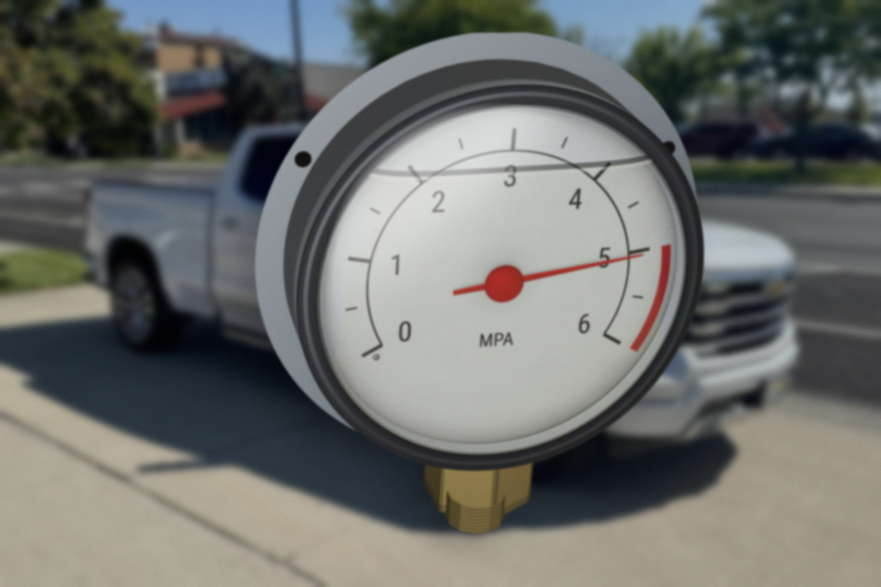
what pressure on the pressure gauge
5 MPa
